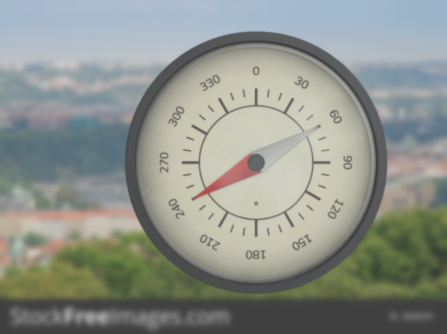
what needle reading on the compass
240 °
